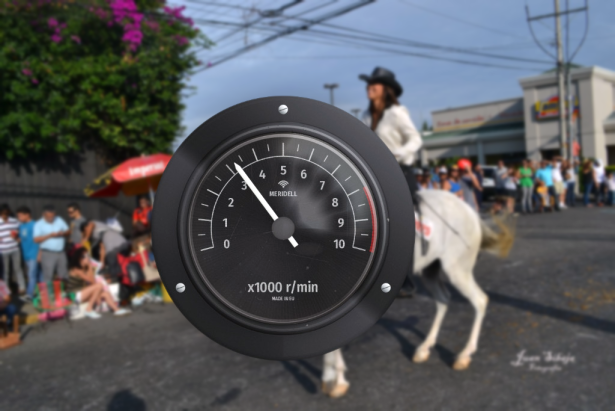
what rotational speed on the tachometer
3250 rpm
